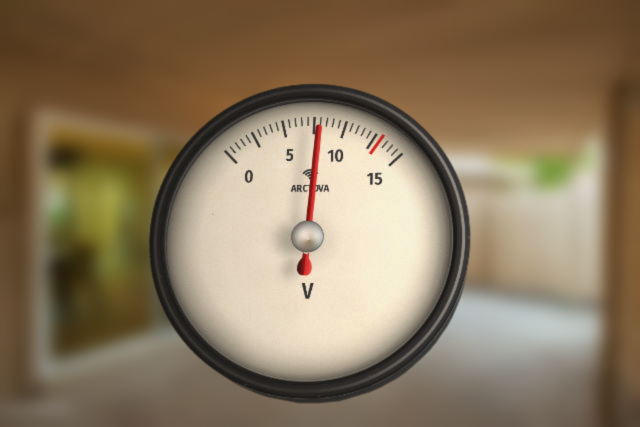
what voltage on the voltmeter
8 V
